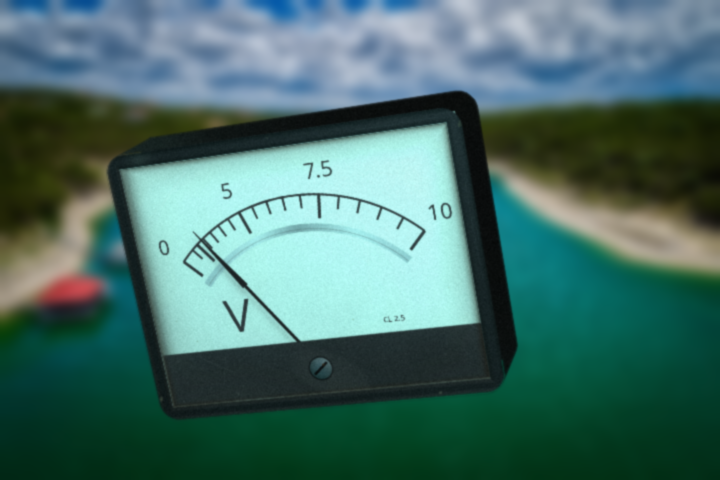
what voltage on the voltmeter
3 V
